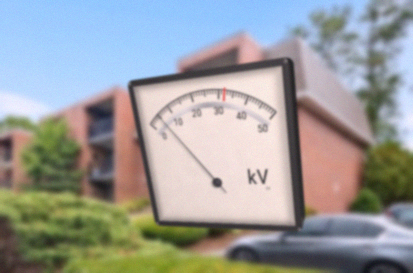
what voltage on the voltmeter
5 kV
